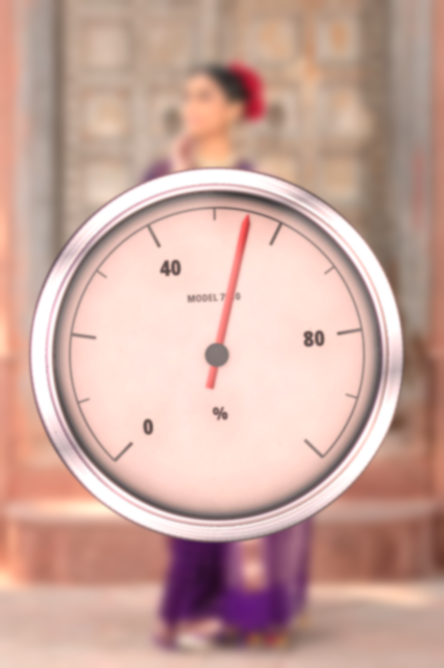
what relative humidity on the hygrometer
55 %
